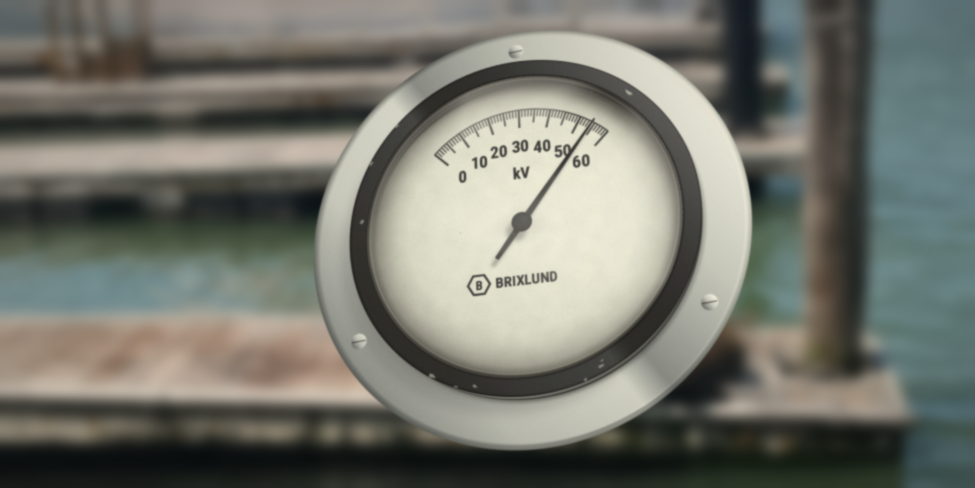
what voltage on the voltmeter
55 kV
